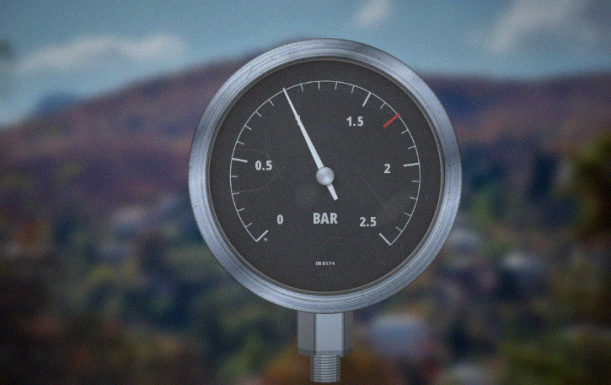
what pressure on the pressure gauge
1 bar
